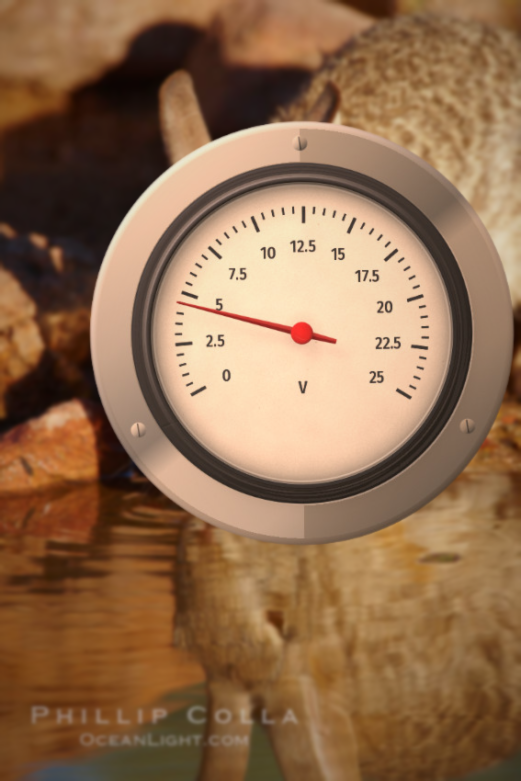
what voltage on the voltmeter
4.5 V
